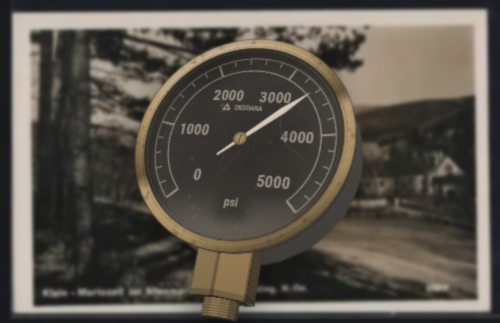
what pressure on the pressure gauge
3400 psi
